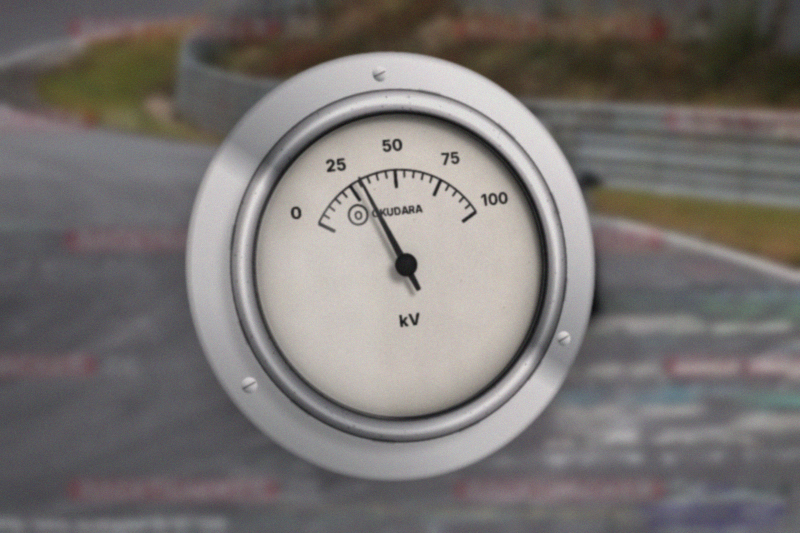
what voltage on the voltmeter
30 kV
